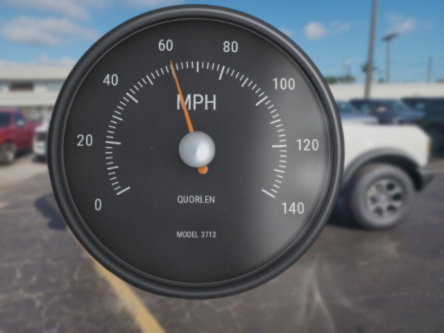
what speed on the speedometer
60 mph
